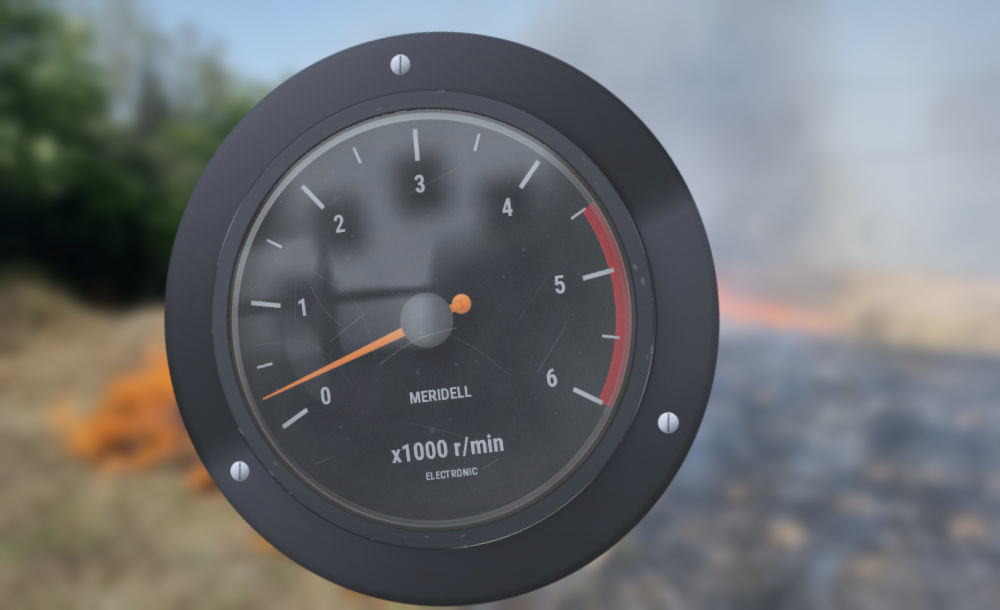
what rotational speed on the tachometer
250 rpm
